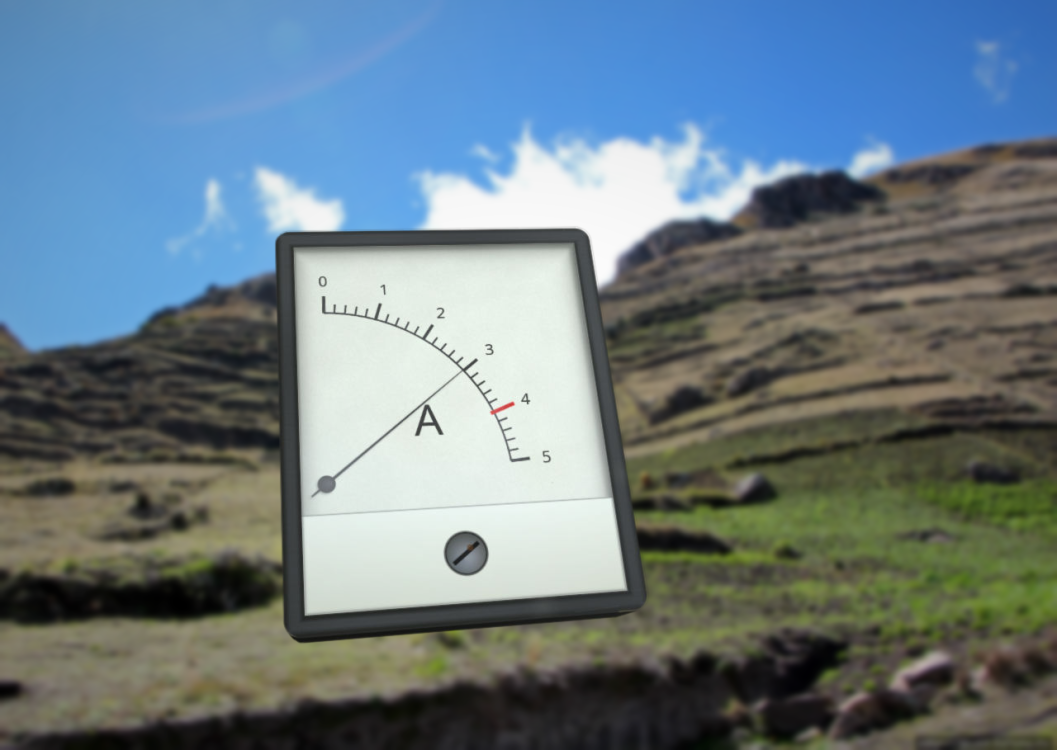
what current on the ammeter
3 A
